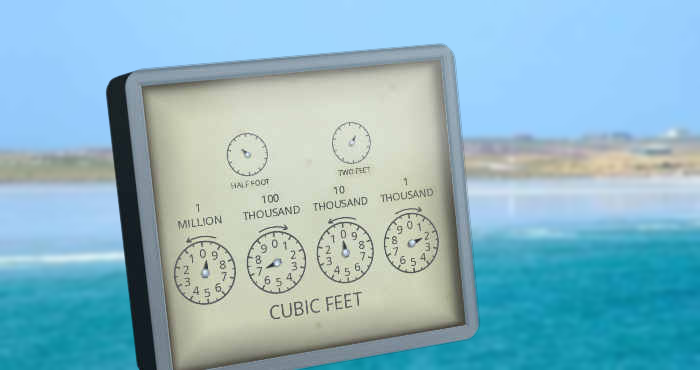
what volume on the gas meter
970200 ft³
